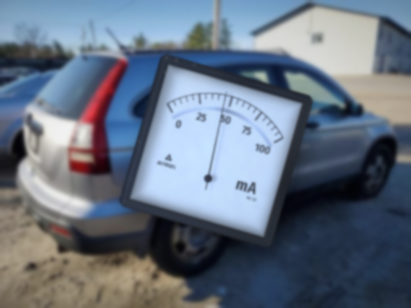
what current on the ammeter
45 mA
